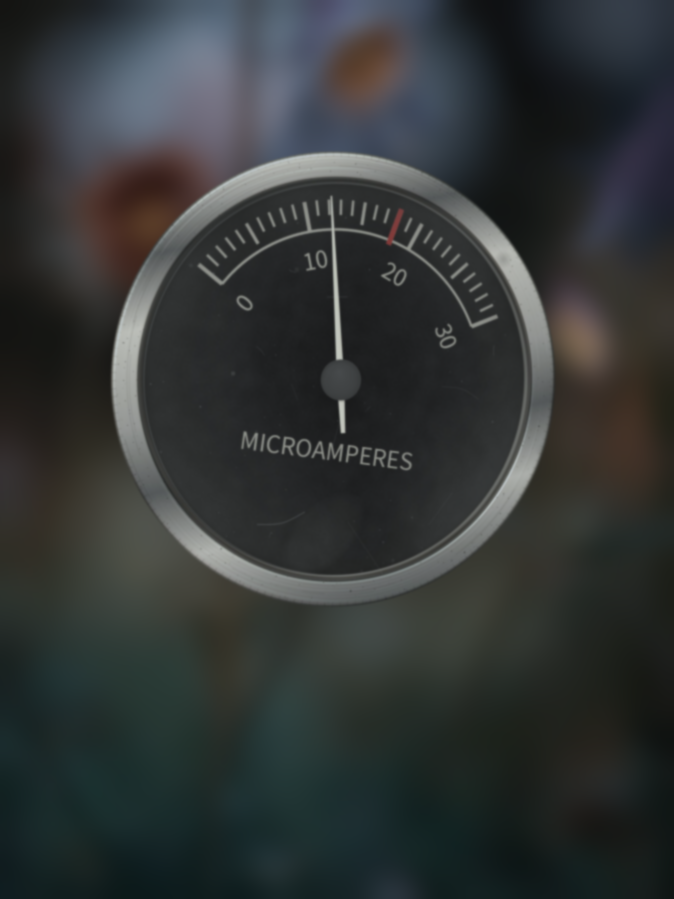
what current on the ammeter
12 µA
